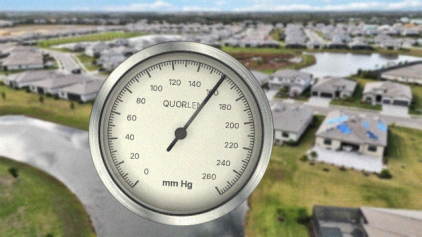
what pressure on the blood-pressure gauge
160 mmHg
